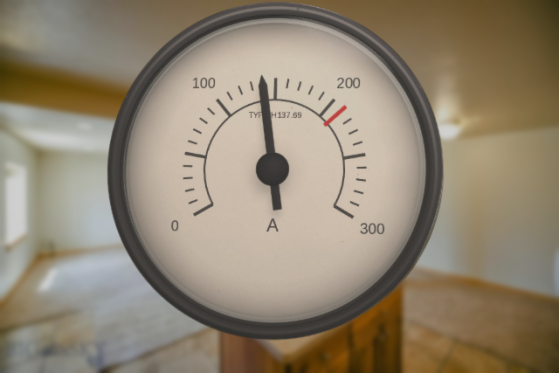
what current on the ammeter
140 A
